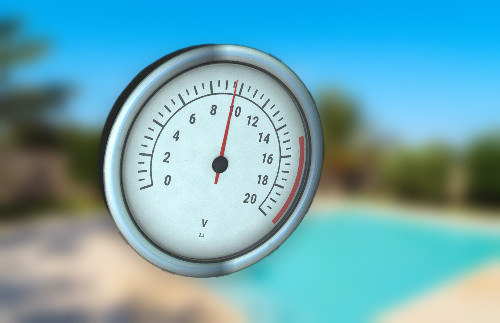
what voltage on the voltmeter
9.5 V
